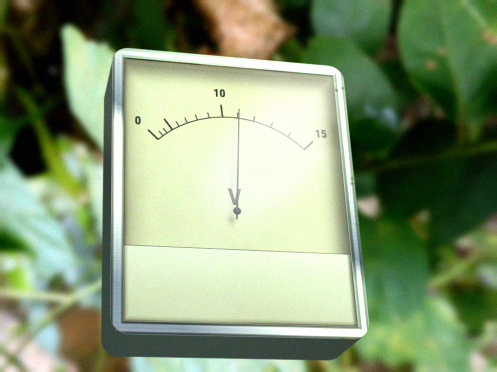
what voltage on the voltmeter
11 V
